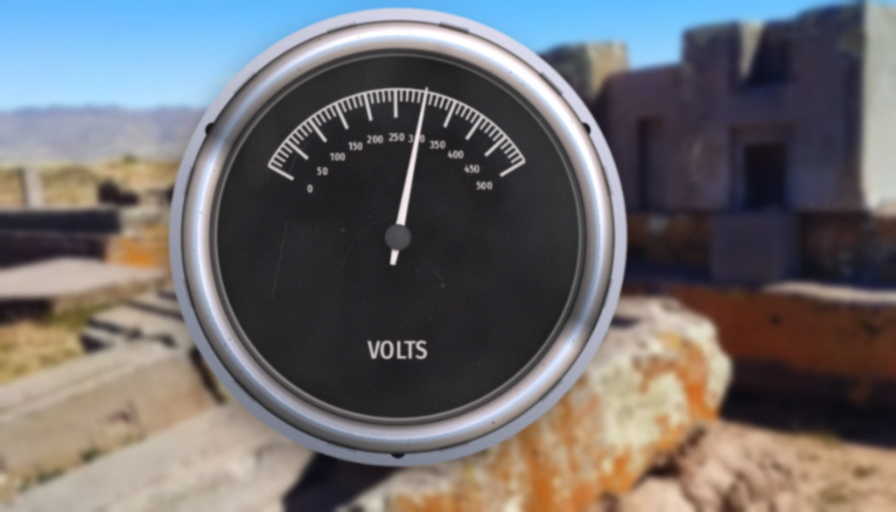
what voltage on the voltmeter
300 V
